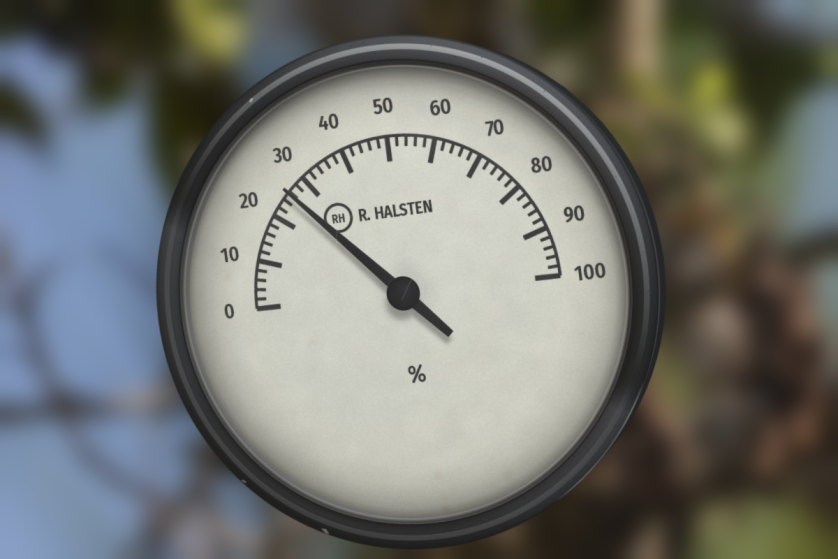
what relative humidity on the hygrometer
26 %
